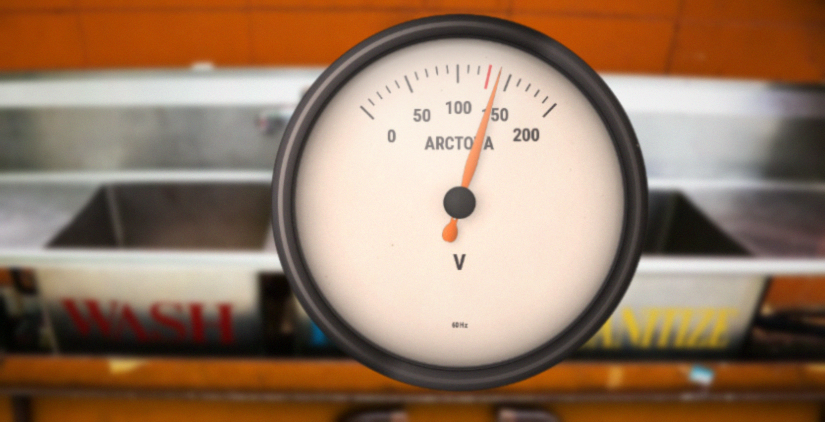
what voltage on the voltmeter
140 V
